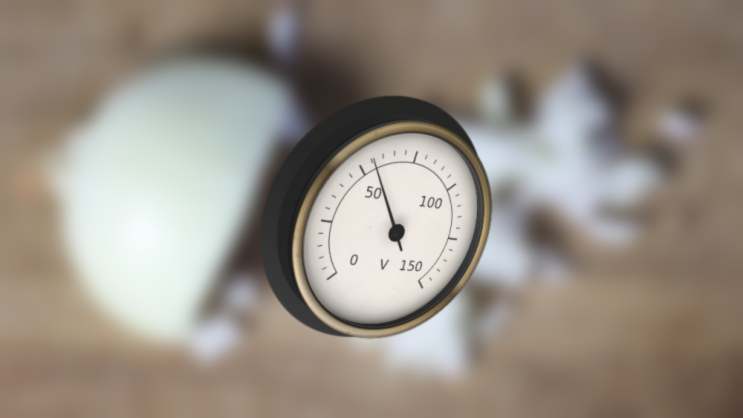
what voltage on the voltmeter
55 V
